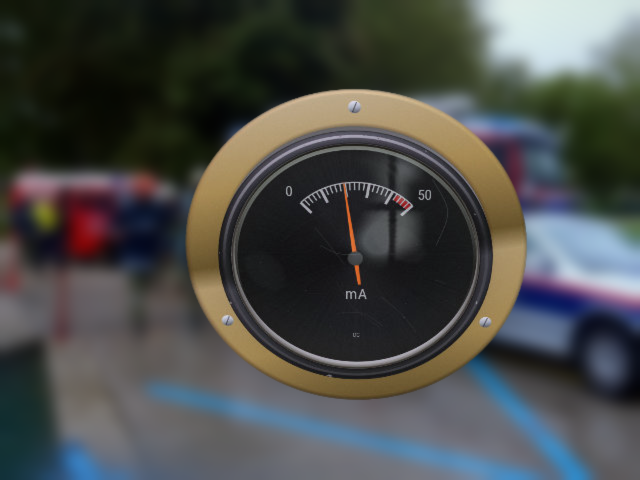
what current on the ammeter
20 mA
